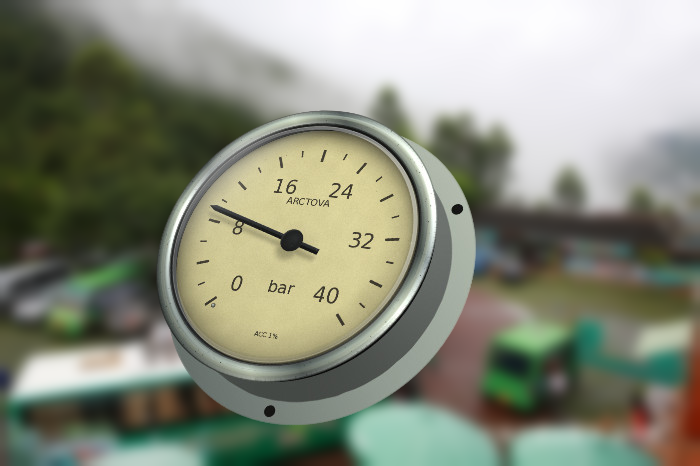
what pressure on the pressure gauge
9 bar
